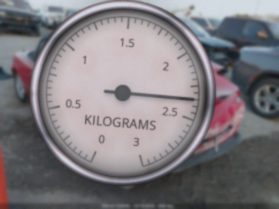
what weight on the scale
2.35 kg
